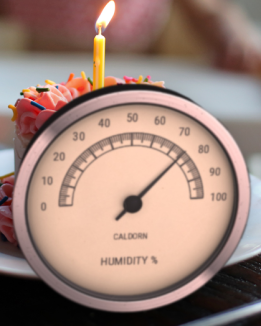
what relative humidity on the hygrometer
75 %
